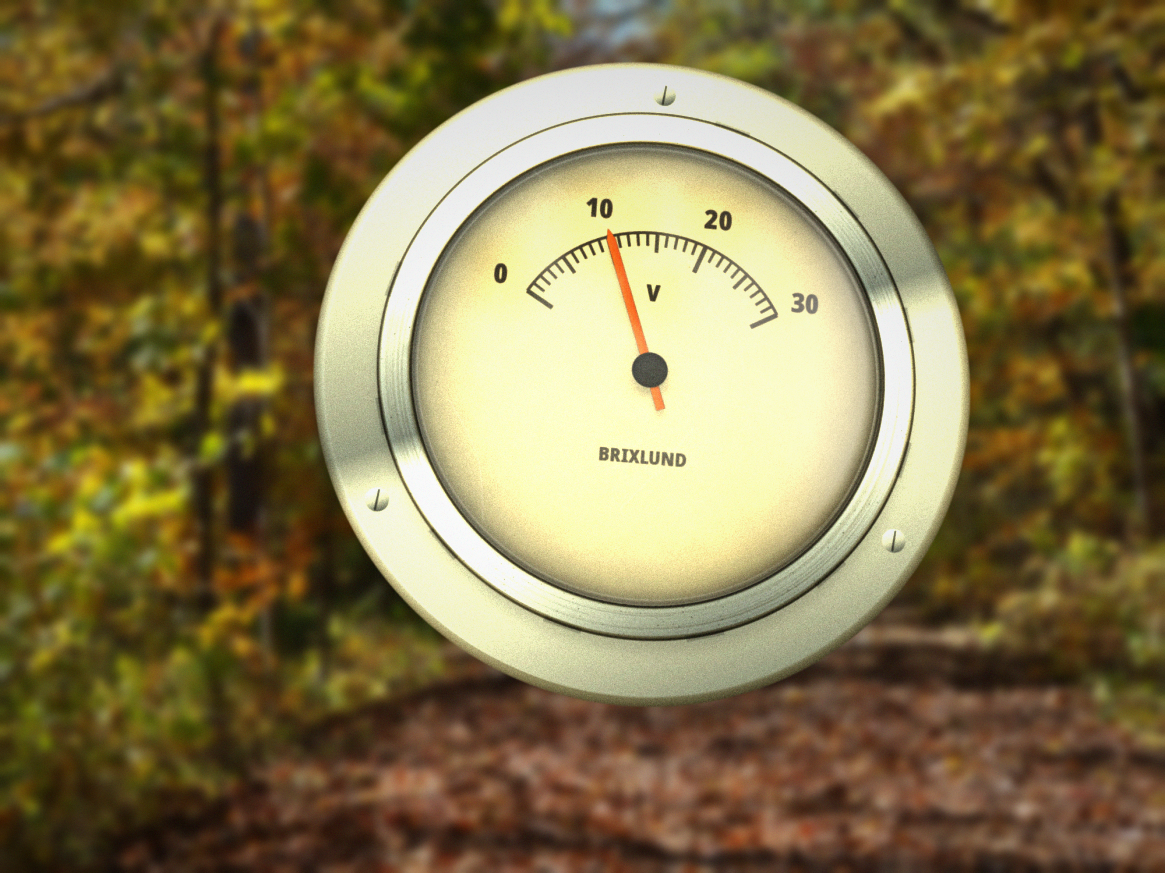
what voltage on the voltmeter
10 V
